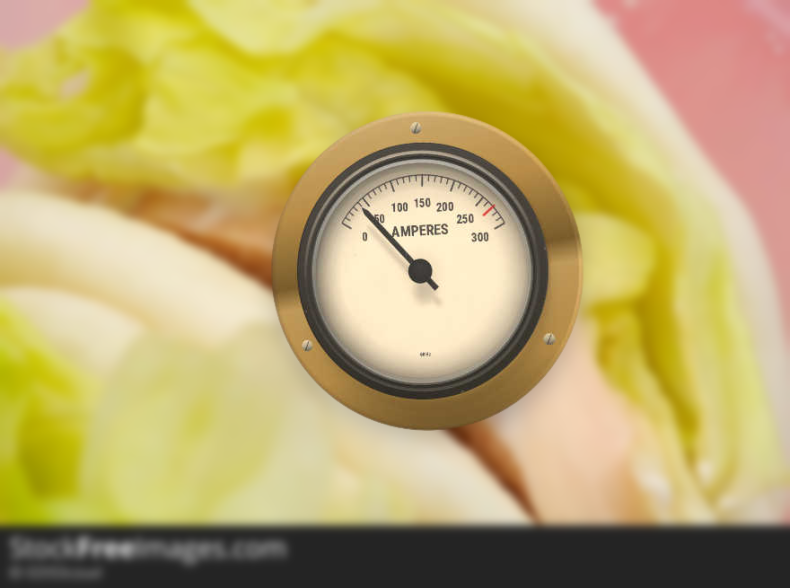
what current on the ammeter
40 A
